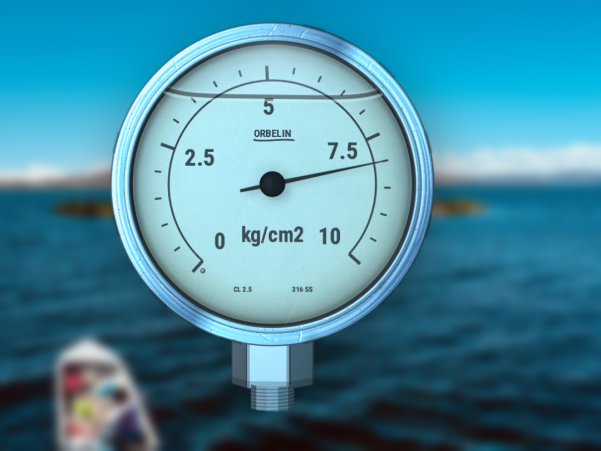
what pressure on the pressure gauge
8 kg/cm²
